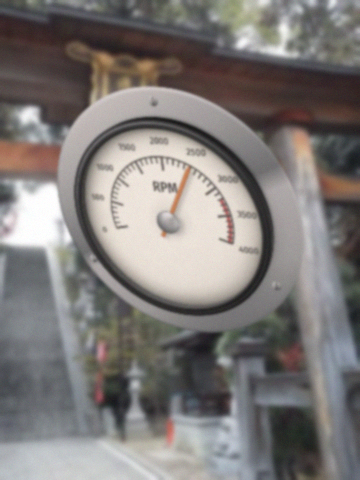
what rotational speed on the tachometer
2500 rpm
